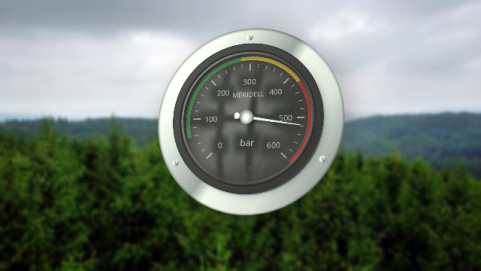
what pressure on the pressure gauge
520 bar
